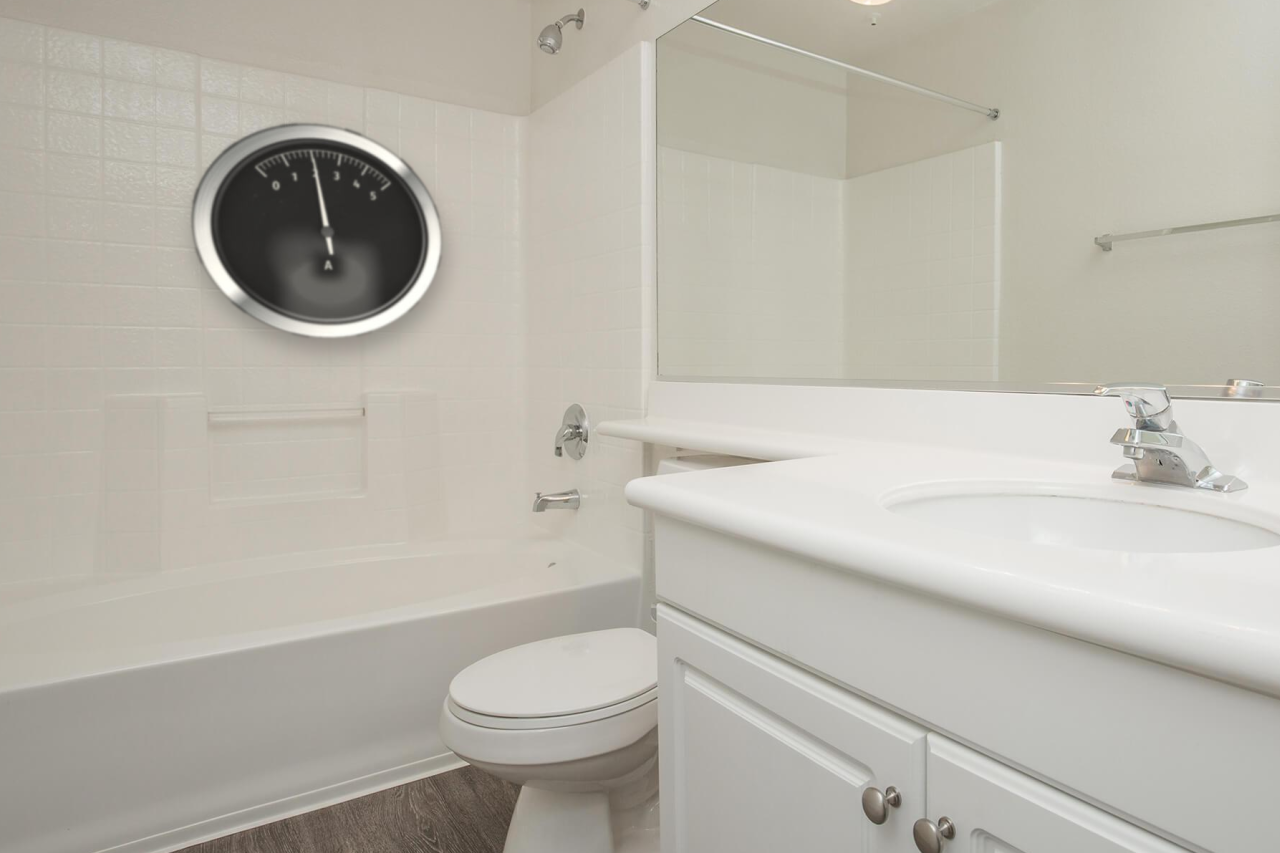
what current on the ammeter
2 A
